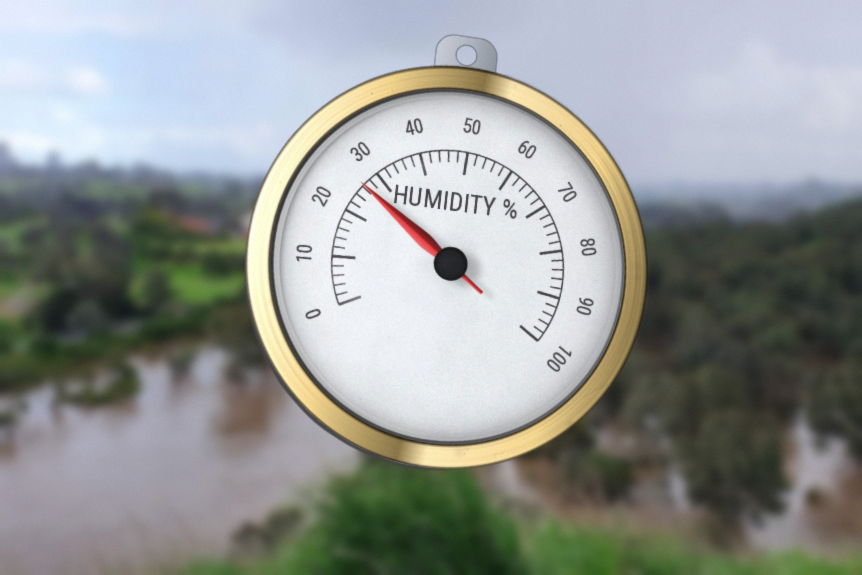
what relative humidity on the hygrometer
26 %
